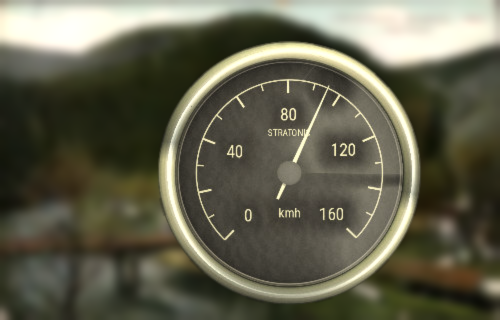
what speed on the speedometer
95 km/h
